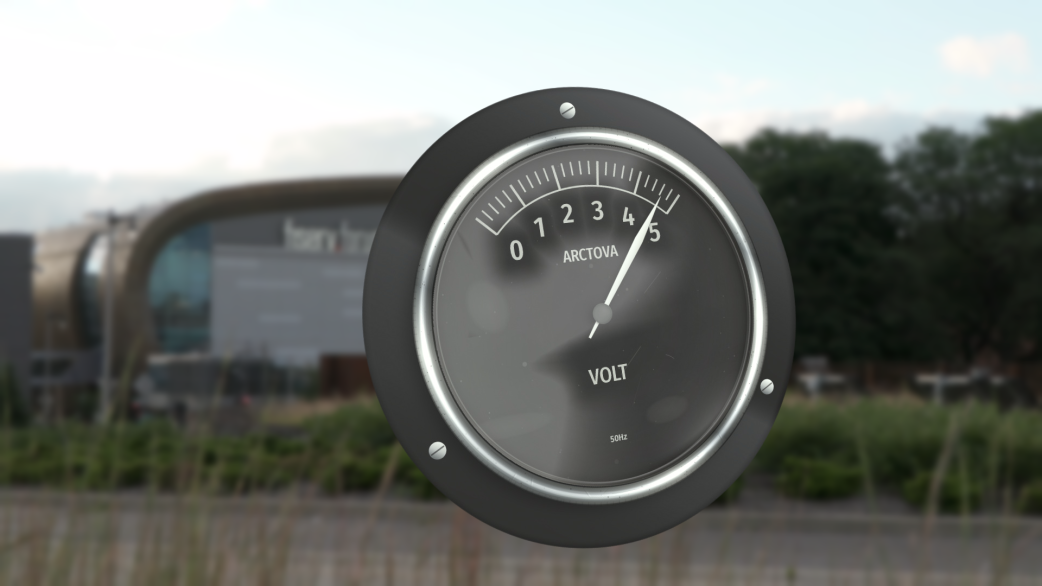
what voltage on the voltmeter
4.6 V
